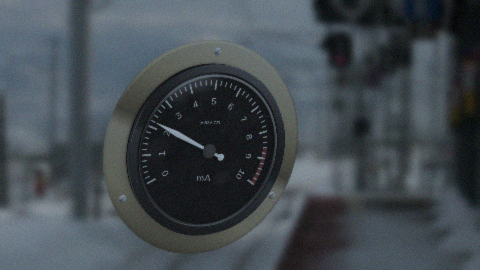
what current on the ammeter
2.2 mA
